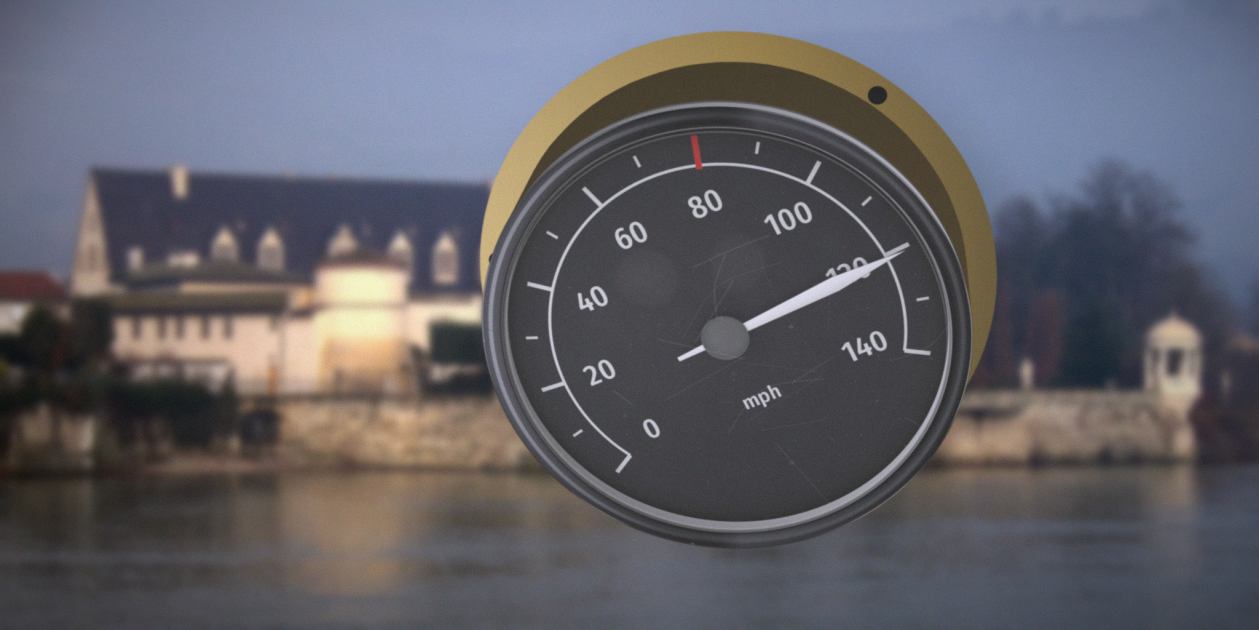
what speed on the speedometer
120 mph
